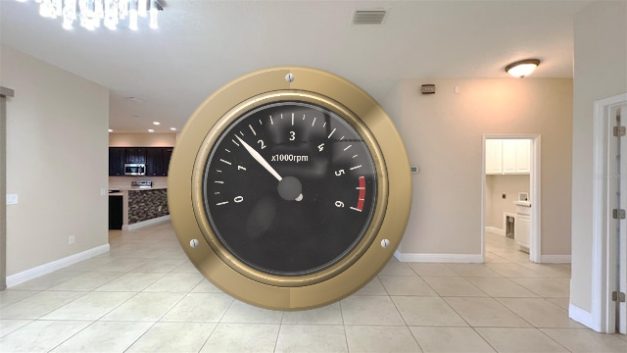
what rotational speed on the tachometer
1625 rpm
